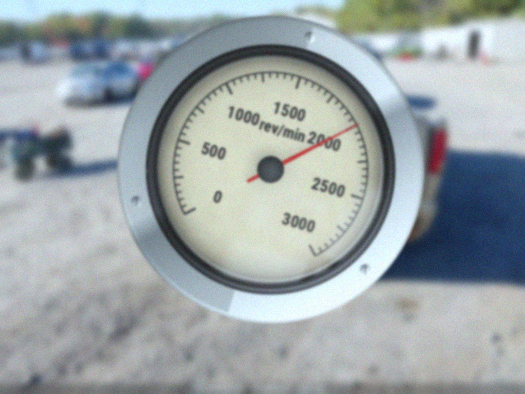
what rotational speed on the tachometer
2000 rpm
